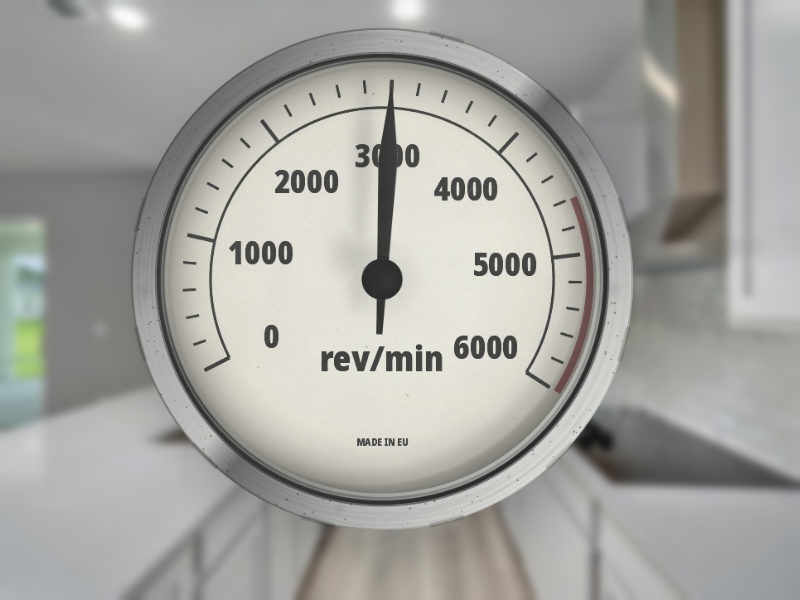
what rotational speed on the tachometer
3000 rpm
